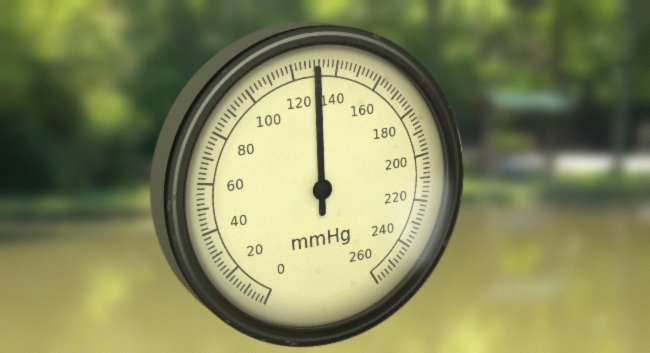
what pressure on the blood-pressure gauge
130 mmHg
